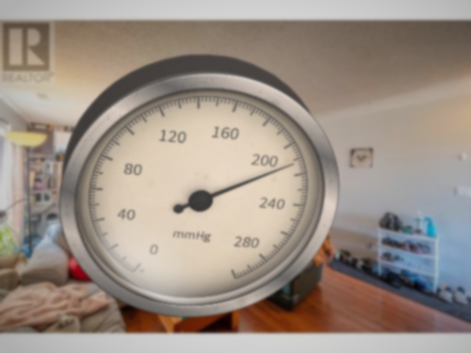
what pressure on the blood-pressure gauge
210 mmHg
